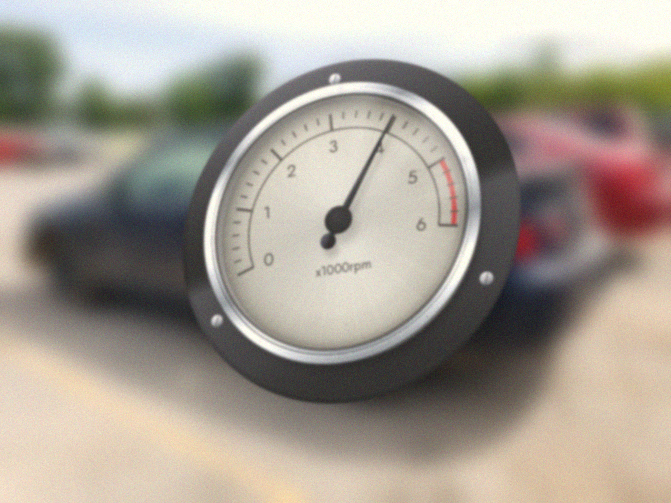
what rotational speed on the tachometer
4000 rpm
